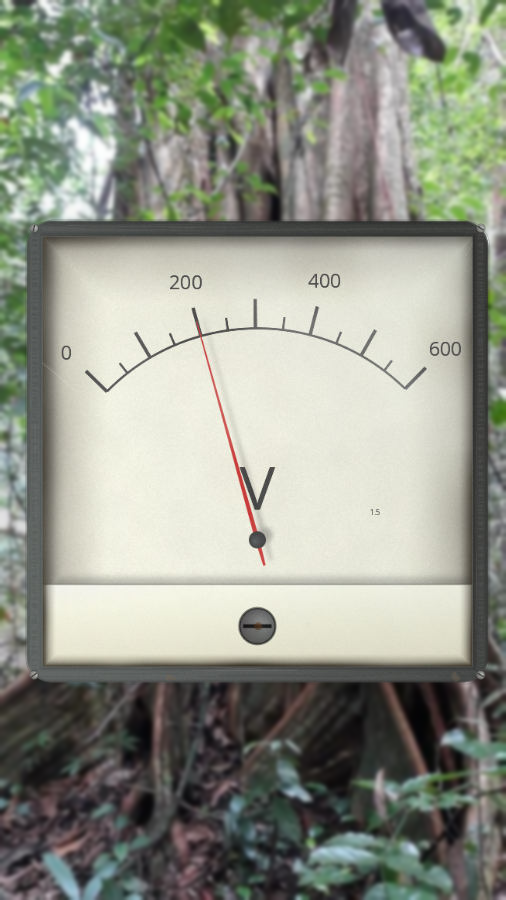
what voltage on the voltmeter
200 V
